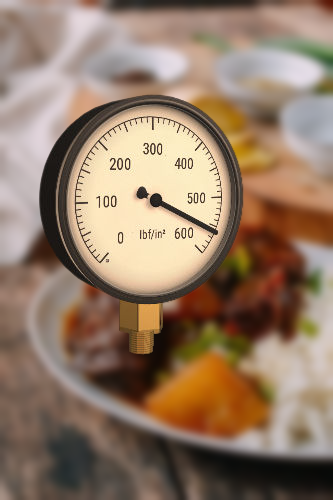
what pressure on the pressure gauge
560 psi
